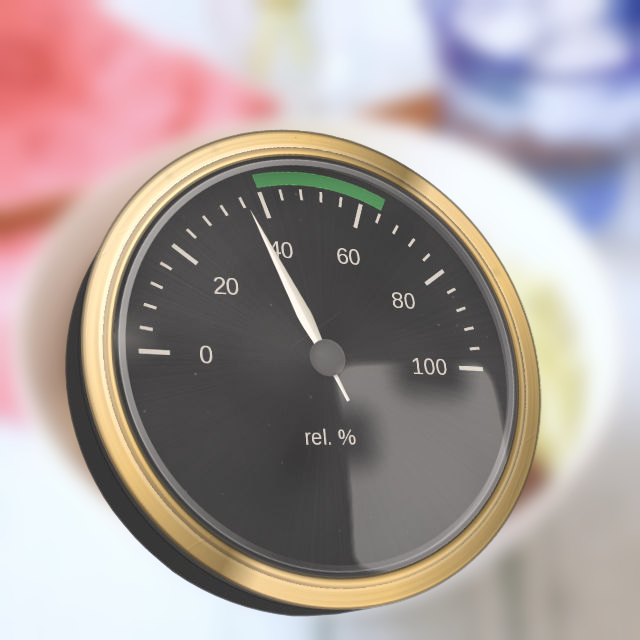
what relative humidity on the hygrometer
36 %
